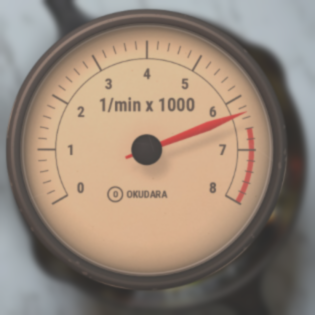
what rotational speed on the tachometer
6300 rpm
